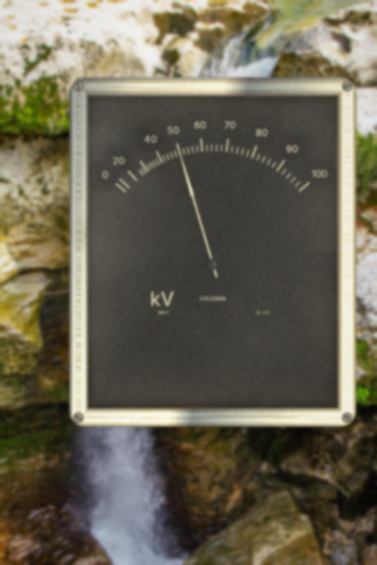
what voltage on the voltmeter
50 kV
